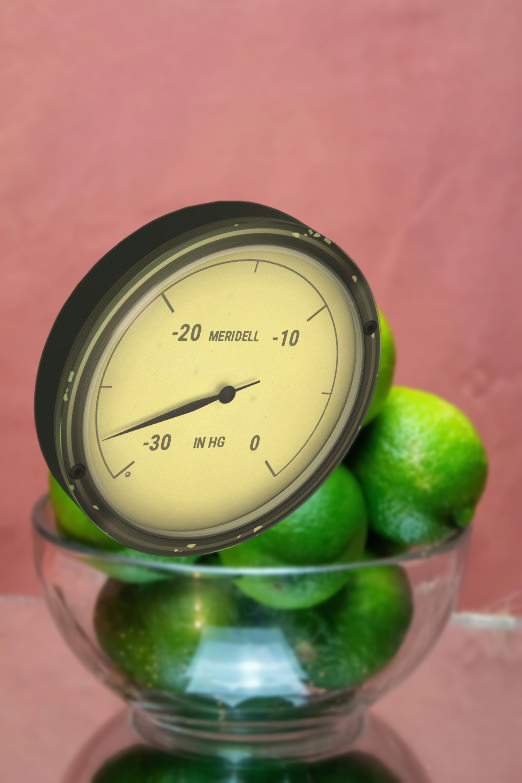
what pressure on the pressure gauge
-27.5 inHg
